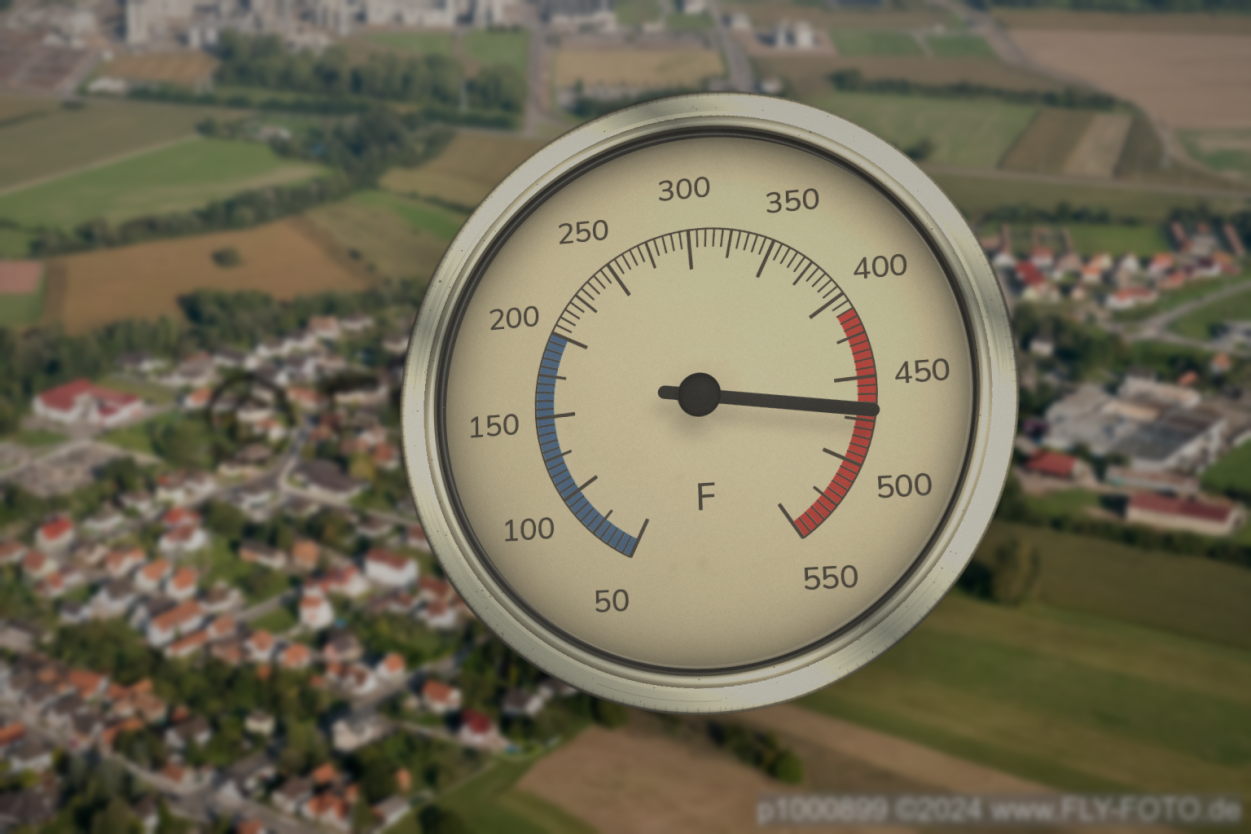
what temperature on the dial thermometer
470 °F
